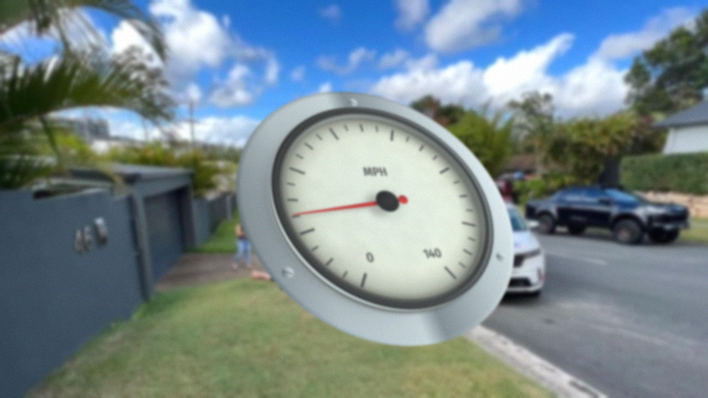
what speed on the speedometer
25 mph
